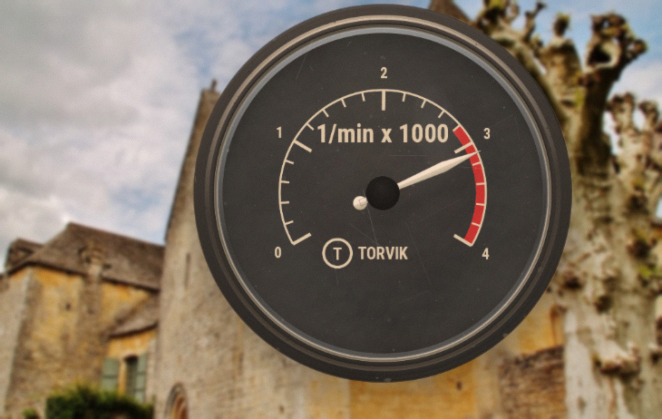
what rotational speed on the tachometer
3100 rpm
